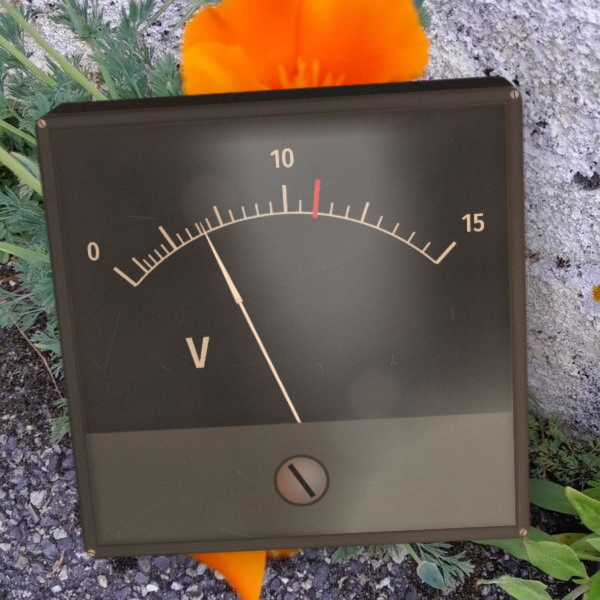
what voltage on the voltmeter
6.75 V
